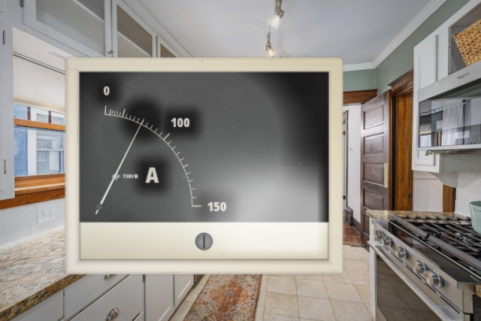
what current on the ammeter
75 A
